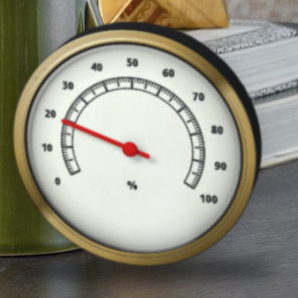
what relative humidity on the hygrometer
20 %
